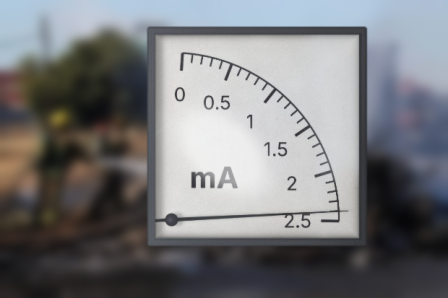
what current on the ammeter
2.4 mA
